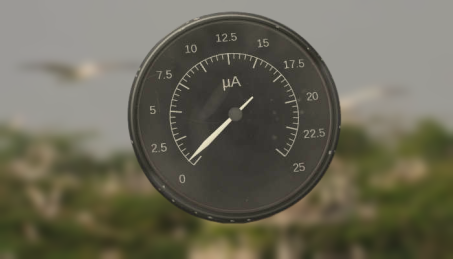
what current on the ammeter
0.5 µA
